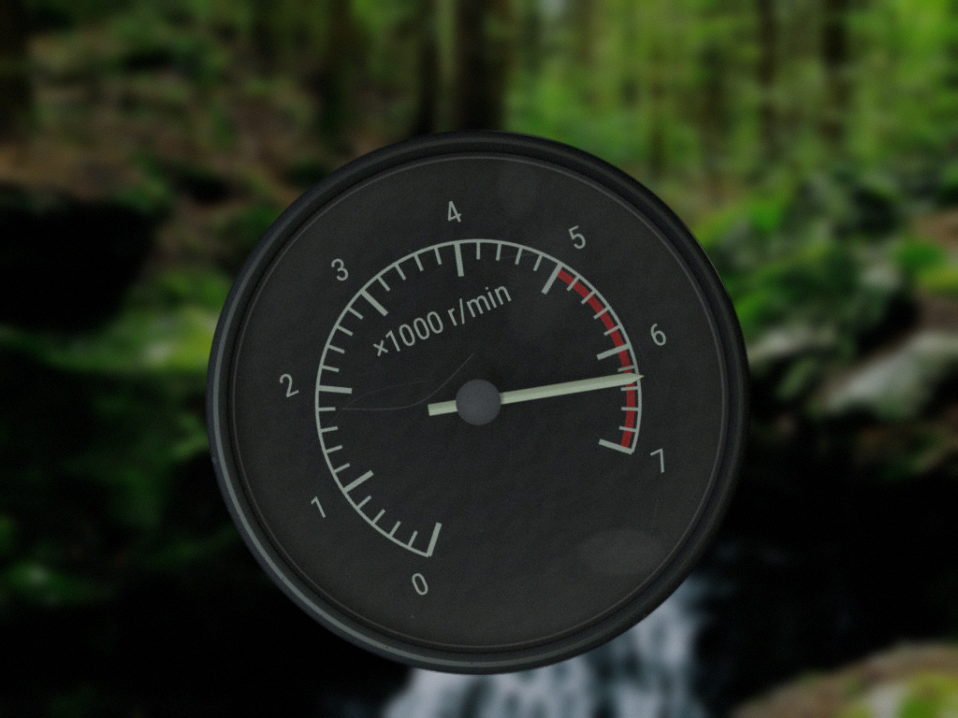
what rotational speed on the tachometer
6300 rpm
